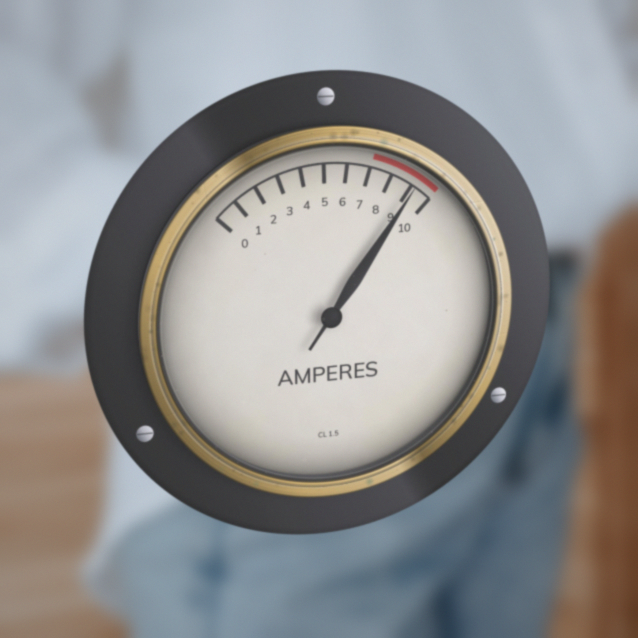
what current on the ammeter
9 A
